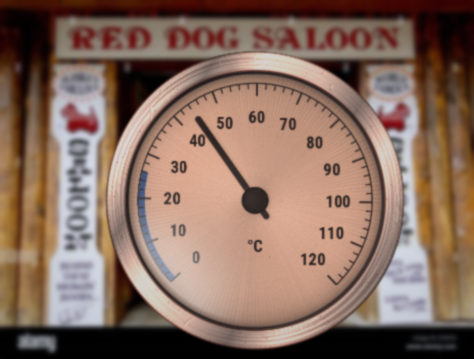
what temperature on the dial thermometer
44 °C
